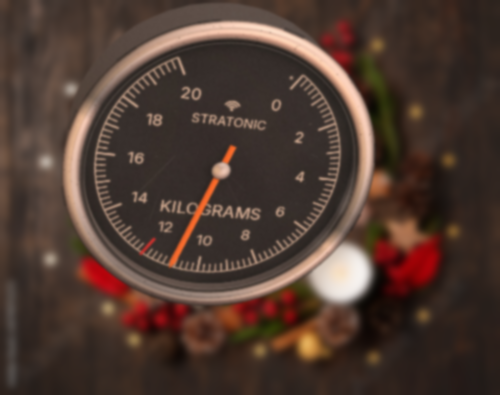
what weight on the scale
11 kg
